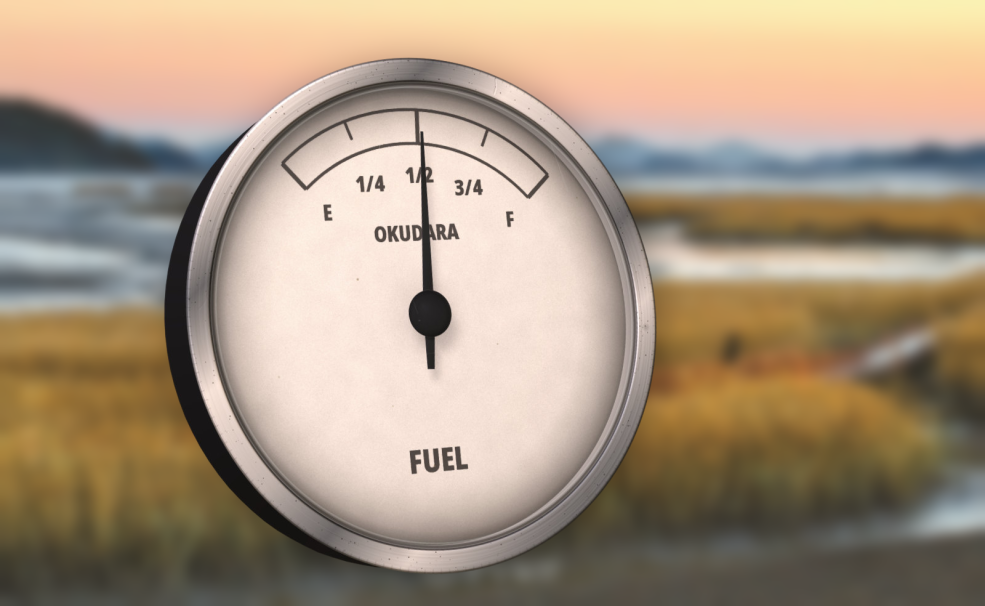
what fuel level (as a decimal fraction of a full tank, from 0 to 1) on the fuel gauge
0.5
